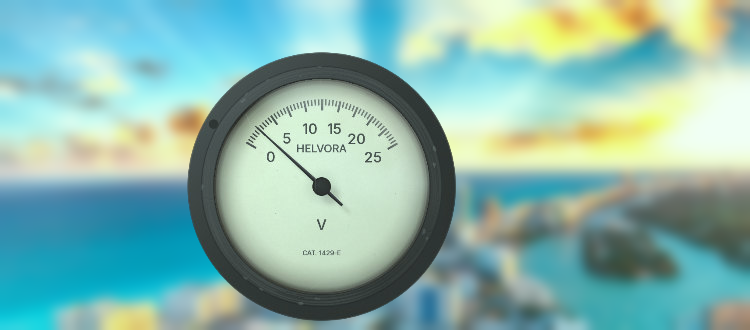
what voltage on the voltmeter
2.5 V
